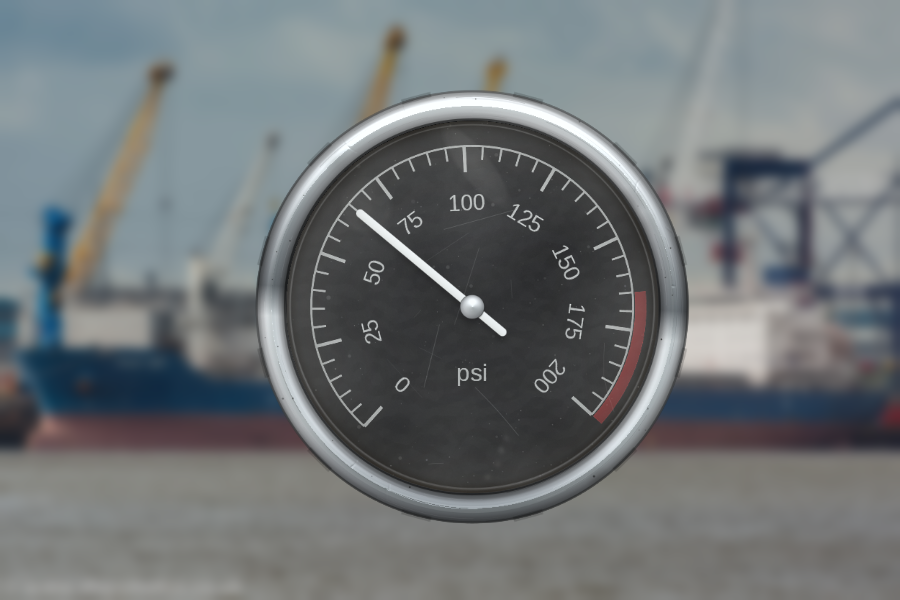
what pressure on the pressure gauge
65 psi
